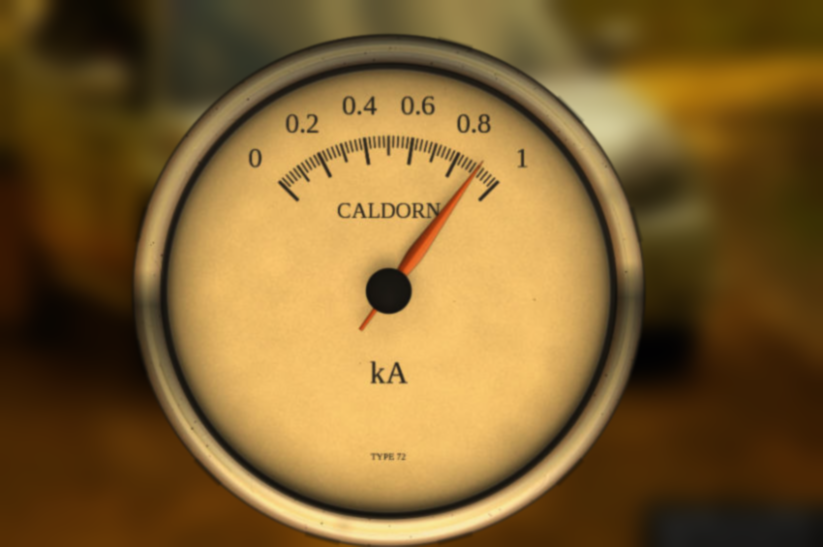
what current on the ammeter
0.9 kA
